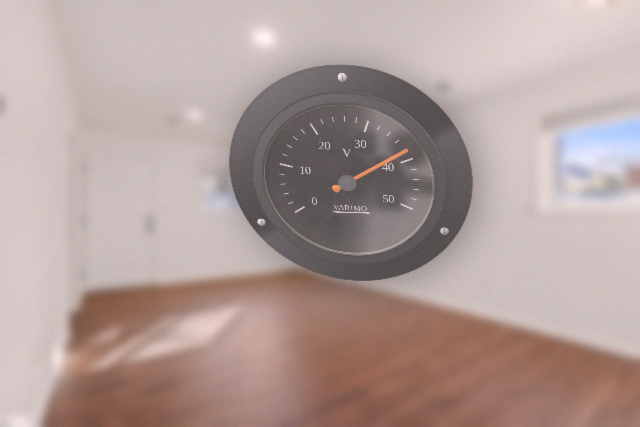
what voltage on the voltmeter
38 V
